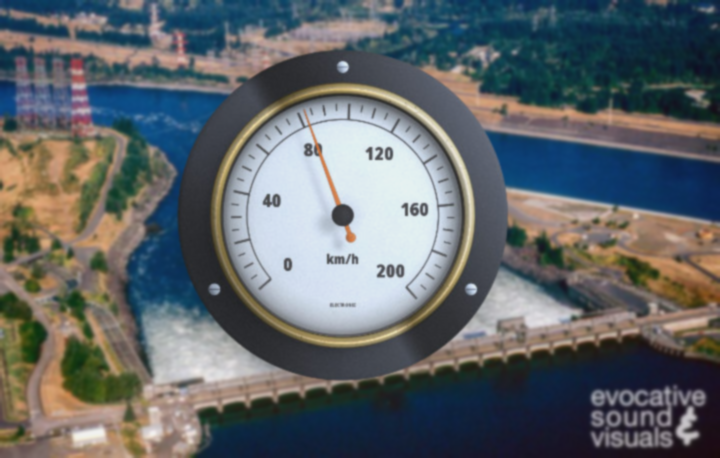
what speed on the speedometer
82.5 km/h
